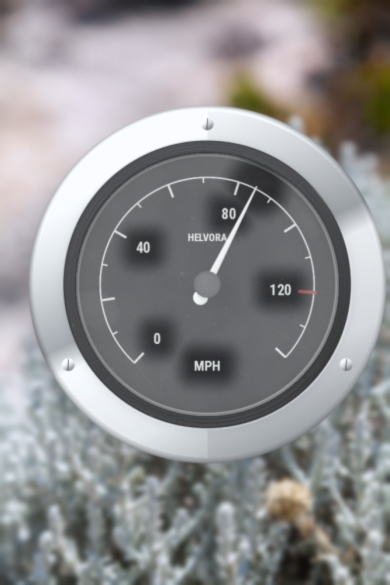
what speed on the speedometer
85 mph
